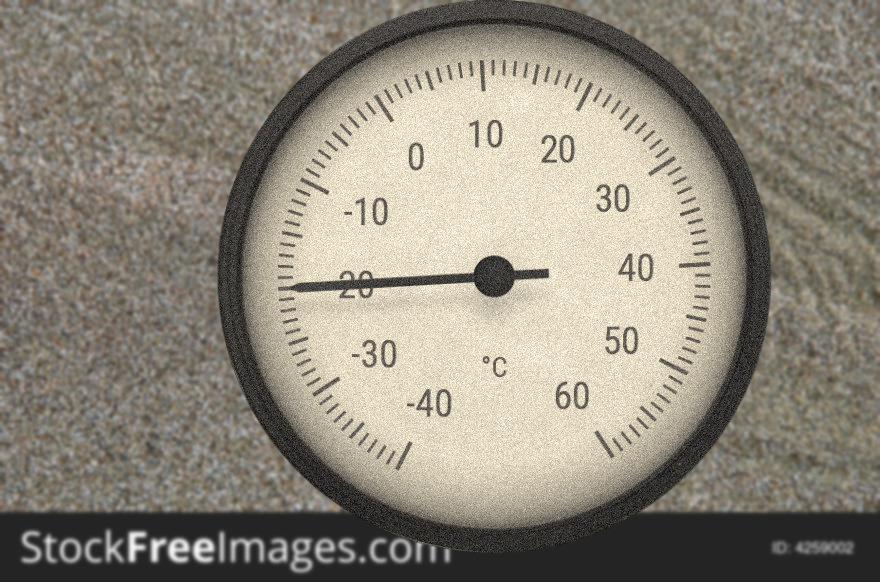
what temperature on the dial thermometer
-20 °C
